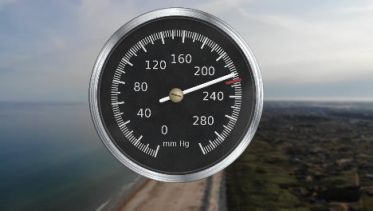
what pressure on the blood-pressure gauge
220 mmHg
